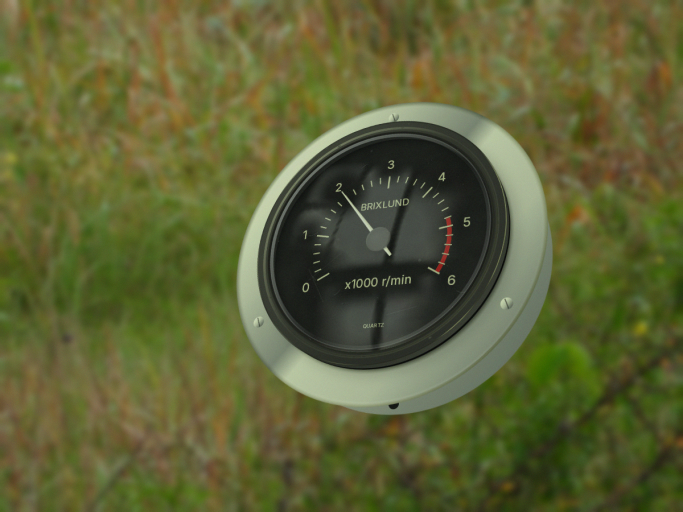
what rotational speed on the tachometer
2000 rpm
